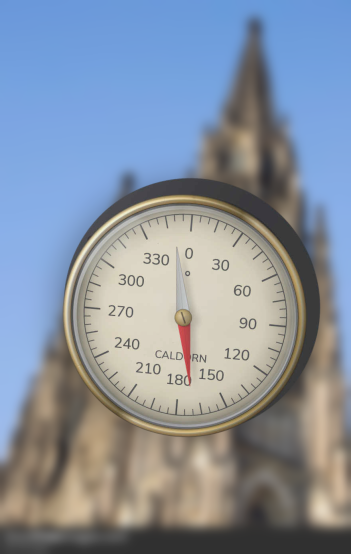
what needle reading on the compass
170 °
